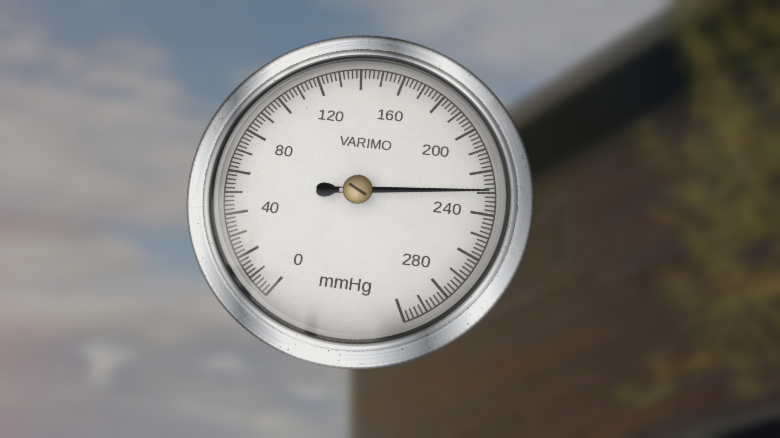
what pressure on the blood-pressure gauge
230 mmHg
